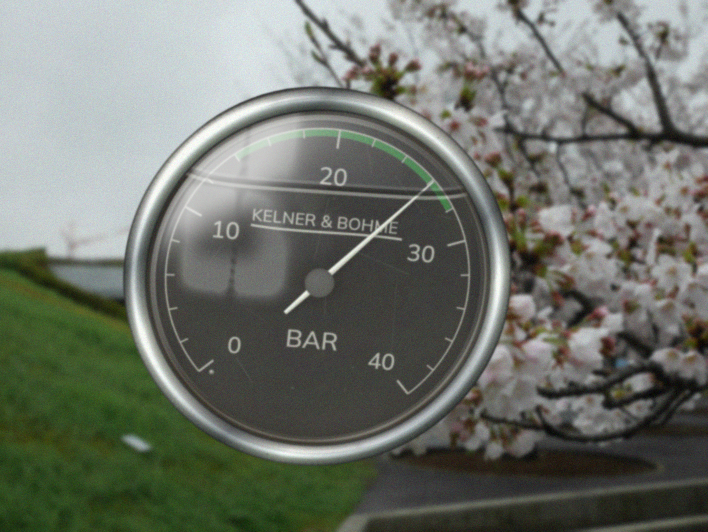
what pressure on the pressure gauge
26 bar
